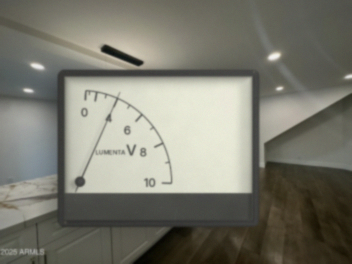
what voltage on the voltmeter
4 V
